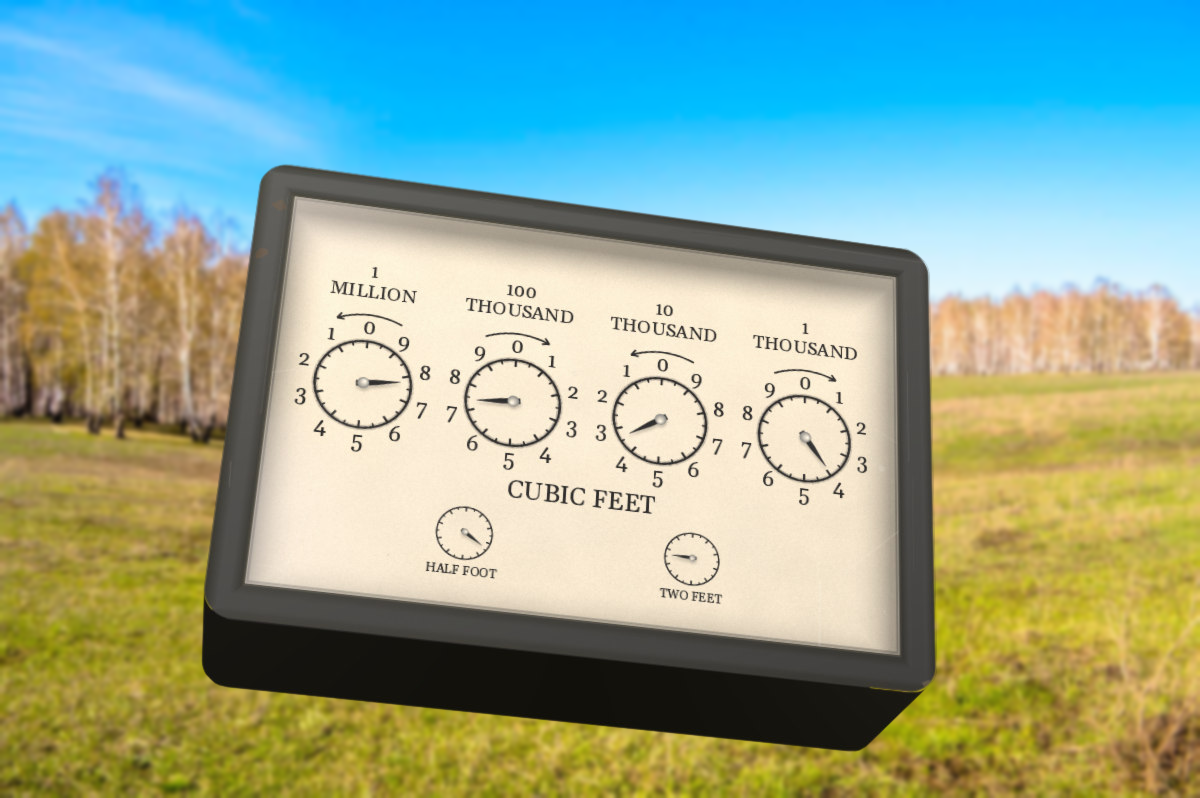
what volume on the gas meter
773400 ft³
